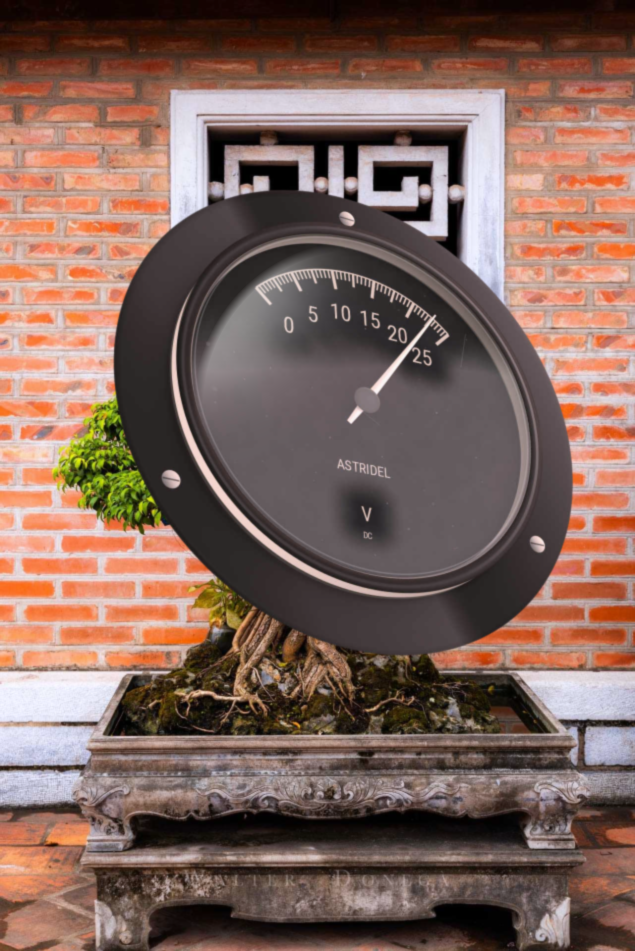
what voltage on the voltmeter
22.5 V
